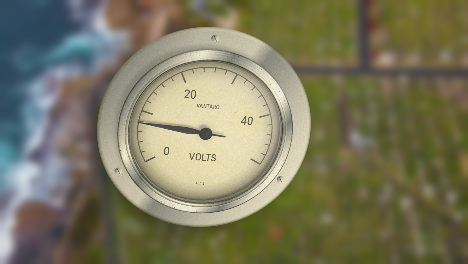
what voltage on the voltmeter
8 V
